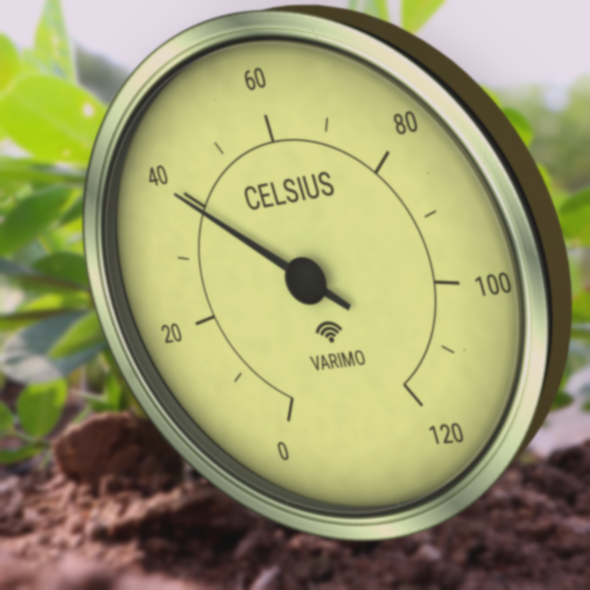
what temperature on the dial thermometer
40 °C
